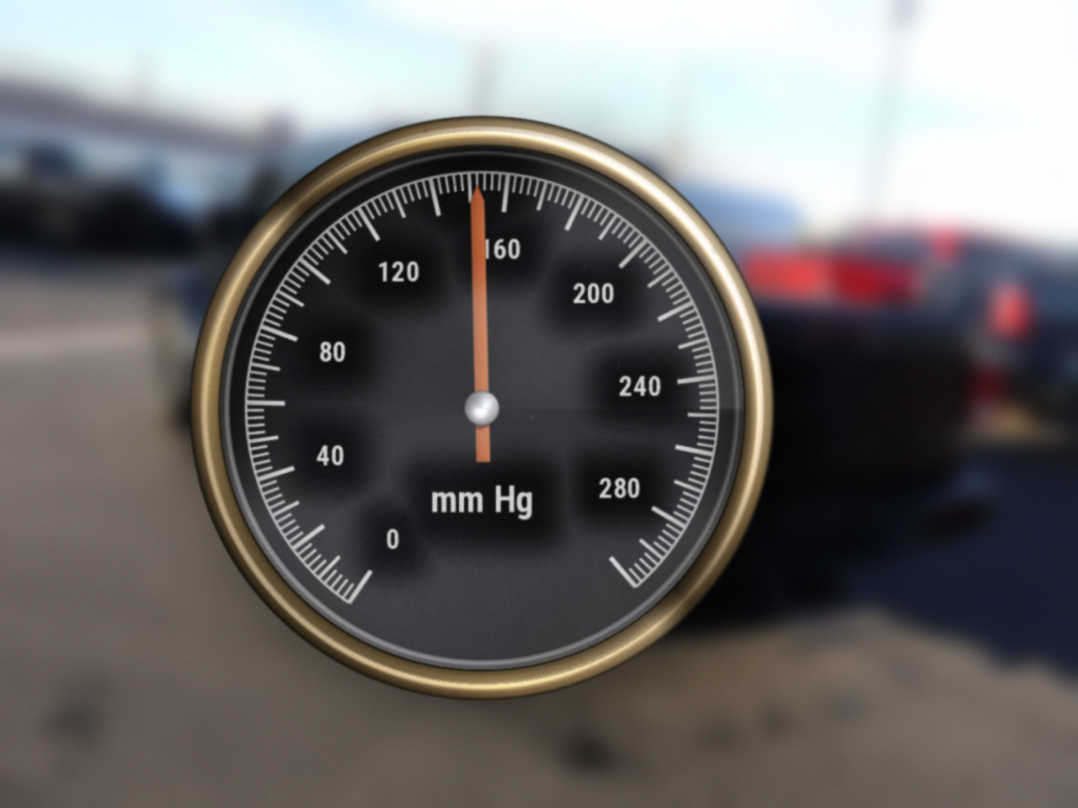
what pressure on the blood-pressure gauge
152 mmHg
